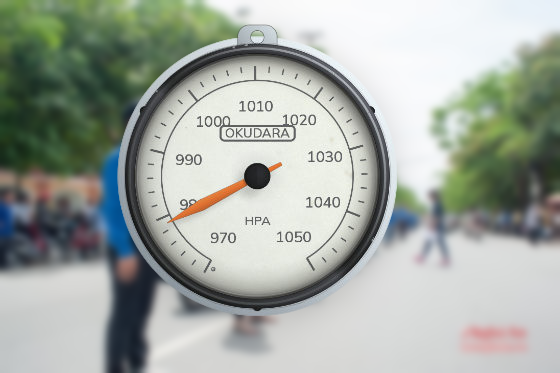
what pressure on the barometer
979 hPa
